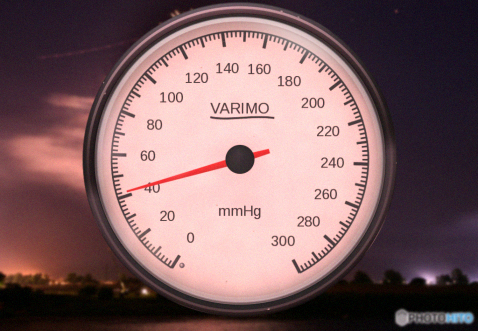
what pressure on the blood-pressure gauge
42 mmHg
